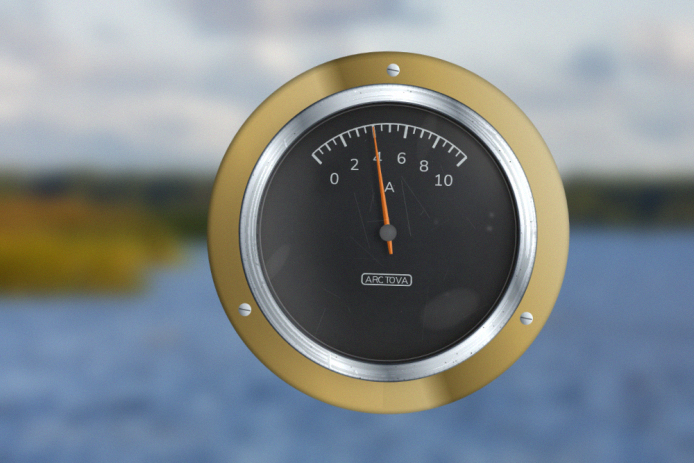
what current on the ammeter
4 A
